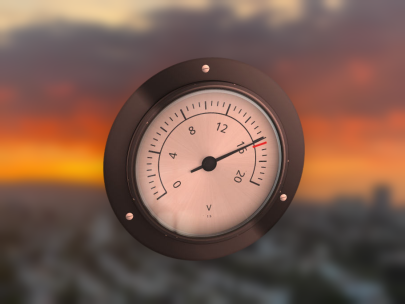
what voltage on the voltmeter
16 V
